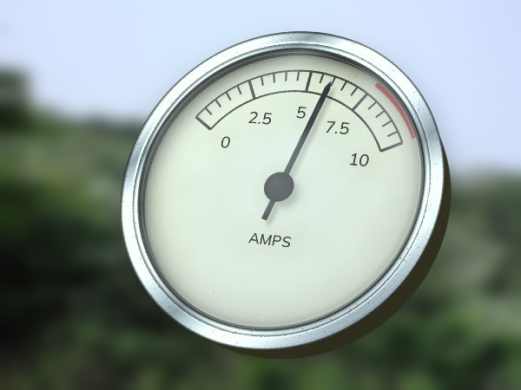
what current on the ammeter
6 A
